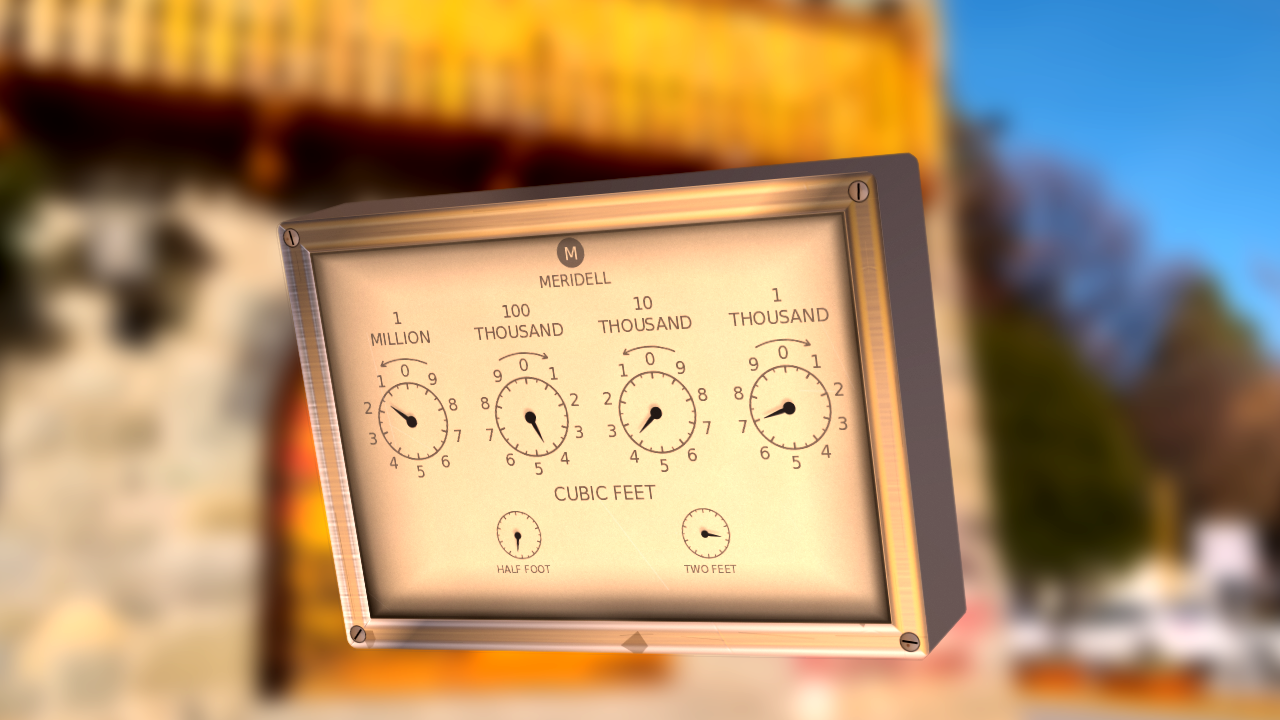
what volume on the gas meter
143700 ft³
